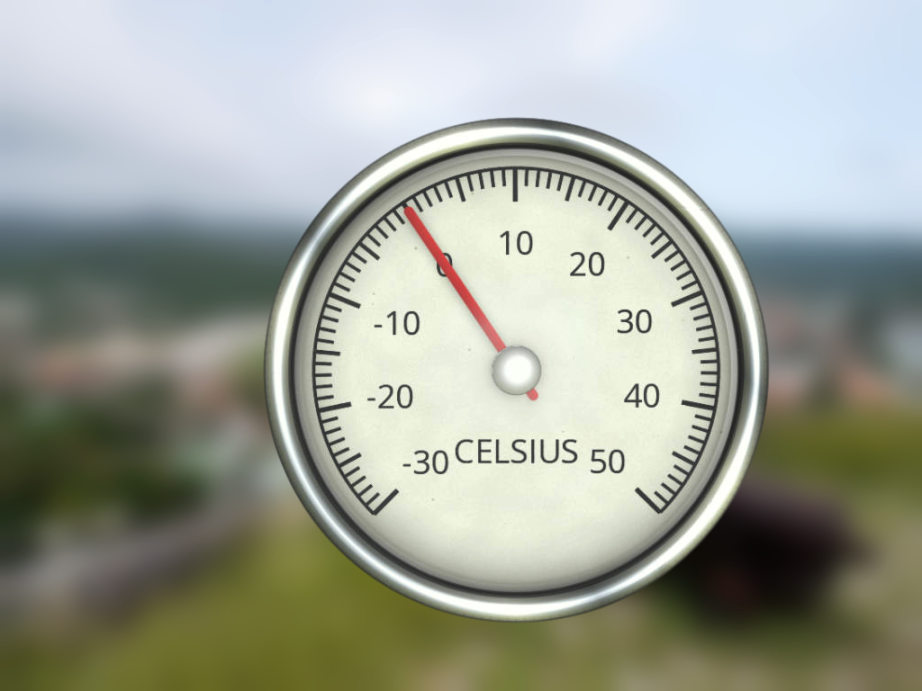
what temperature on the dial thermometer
0 °C
